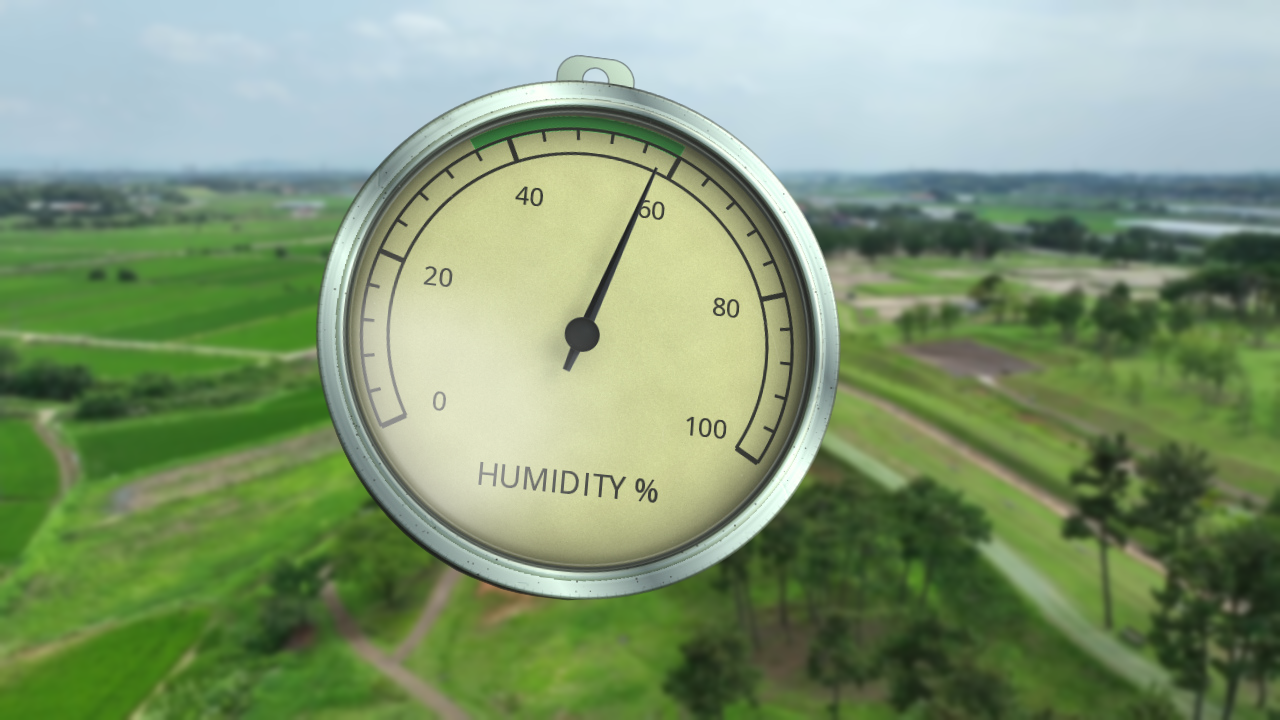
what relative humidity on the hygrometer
58 %
